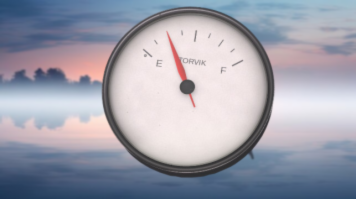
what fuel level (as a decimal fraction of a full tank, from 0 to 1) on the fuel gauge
0.25
